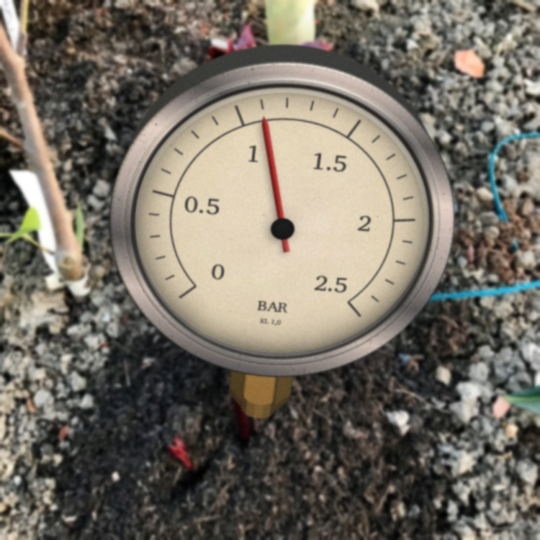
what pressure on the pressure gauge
1.1 bar
